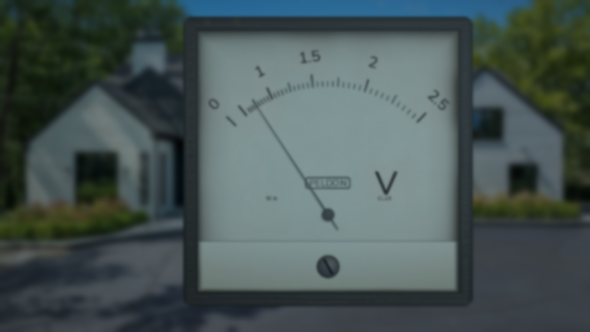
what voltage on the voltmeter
0.75 V
